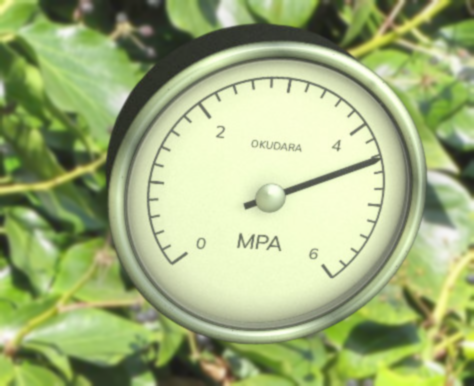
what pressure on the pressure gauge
4.4 MPa
